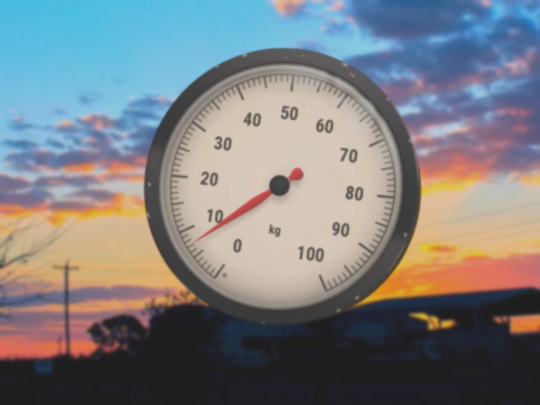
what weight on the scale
7 kg
